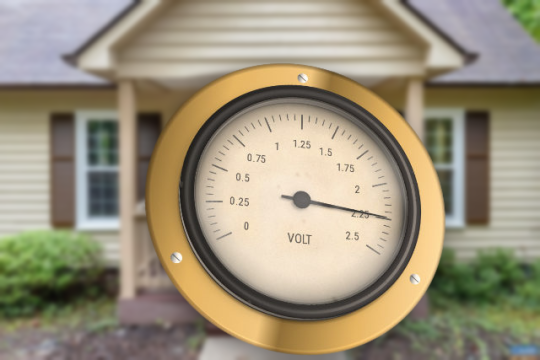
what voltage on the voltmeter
2.25 V
